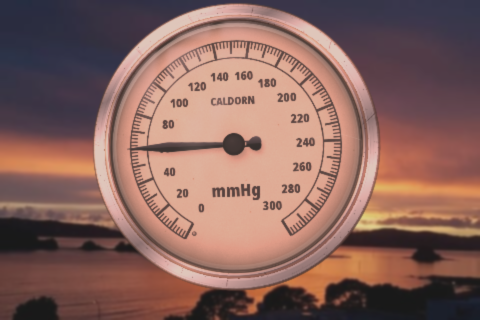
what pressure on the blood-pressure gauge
60 mmHg
